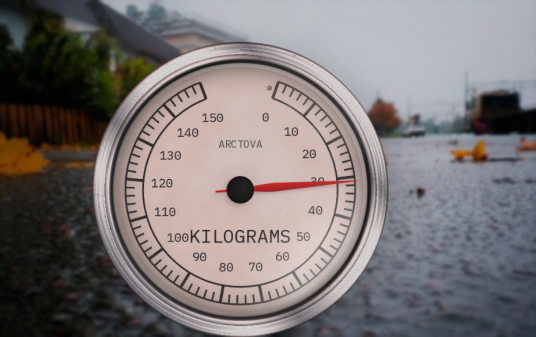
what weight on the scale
31 kg
